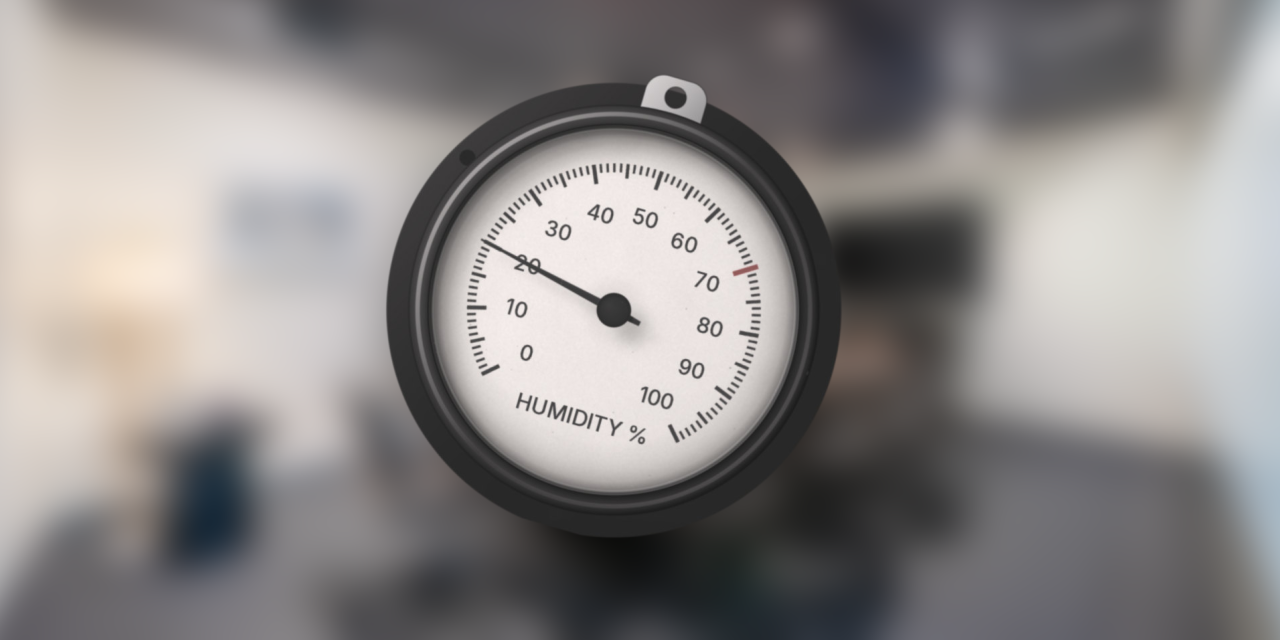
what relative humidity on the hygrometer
20 %
